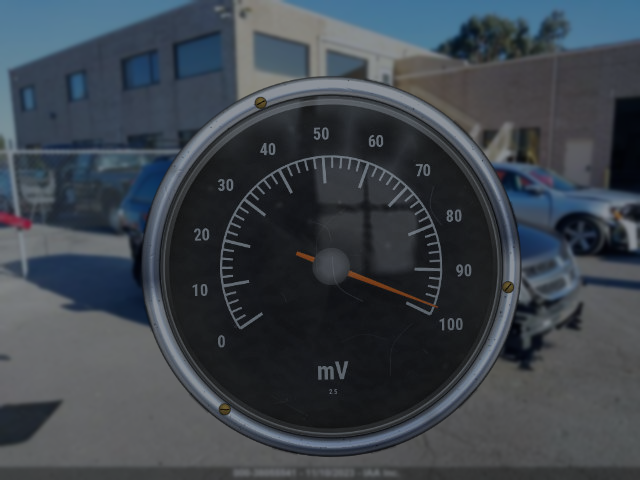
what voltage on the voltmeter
98 mV
